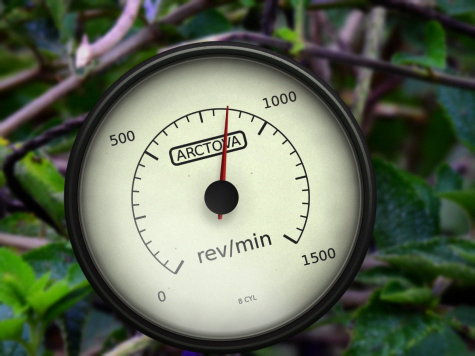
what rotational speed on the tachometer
850 rpm
